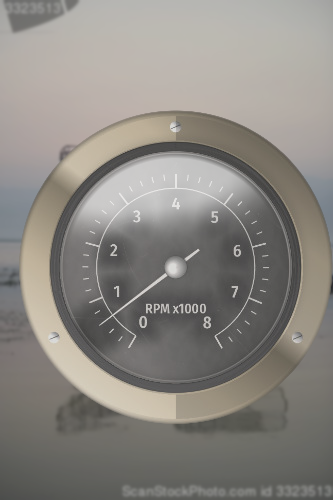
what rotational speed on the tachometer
600 rpm
